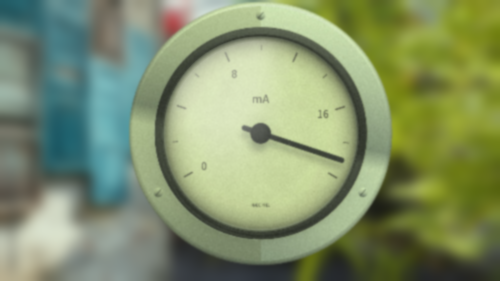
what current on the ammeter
19 mA
